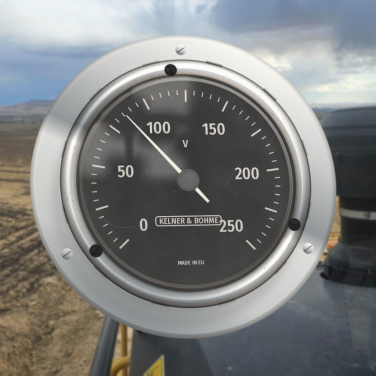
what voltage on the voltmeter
85 V
